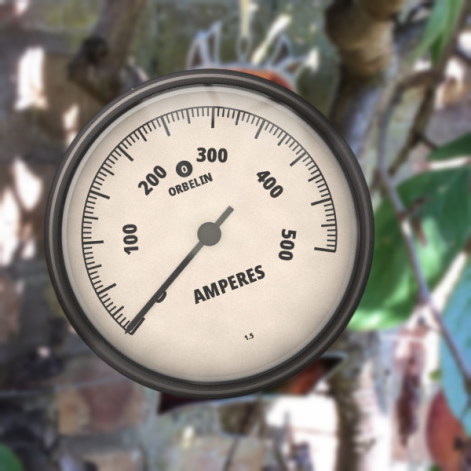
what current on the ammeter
5 A
